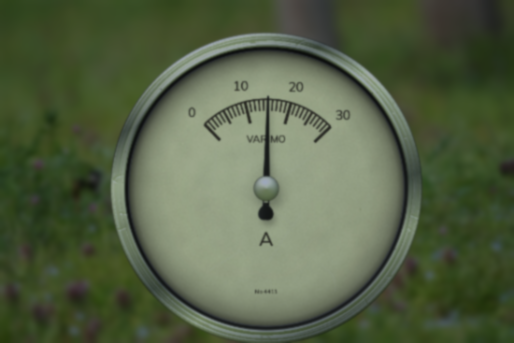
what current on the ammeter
15 A
